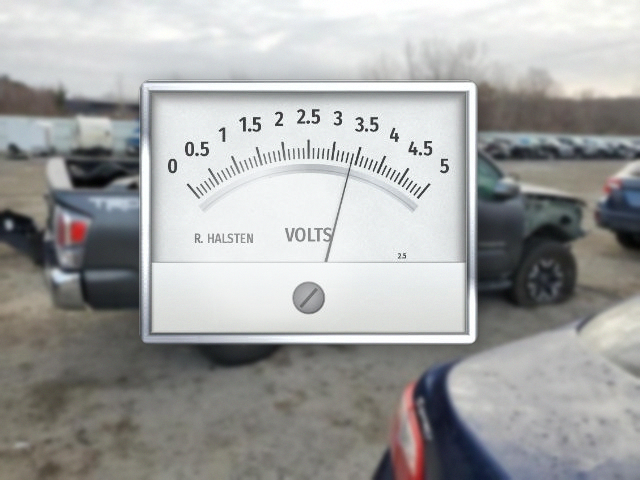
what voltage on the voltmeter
3.4 V
